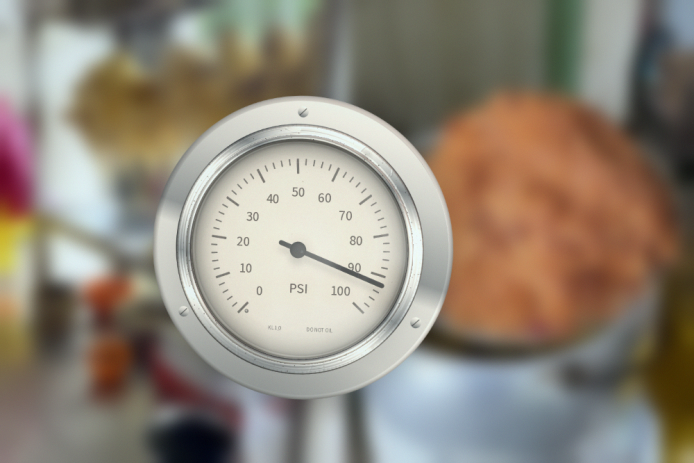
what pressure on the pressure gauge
92 psi
